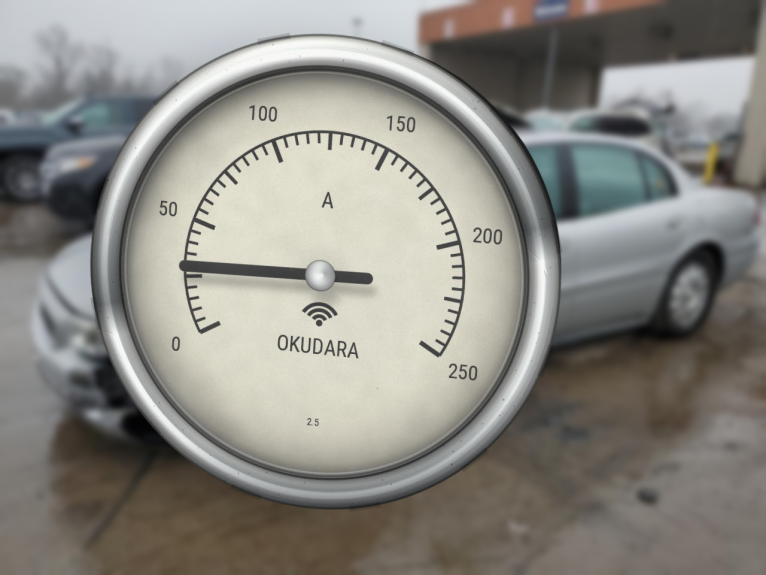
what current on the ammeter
30 A
